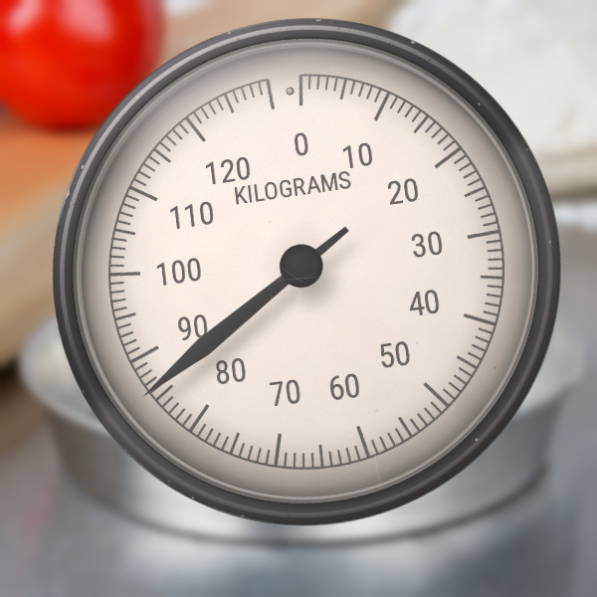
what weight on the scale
86 kg
